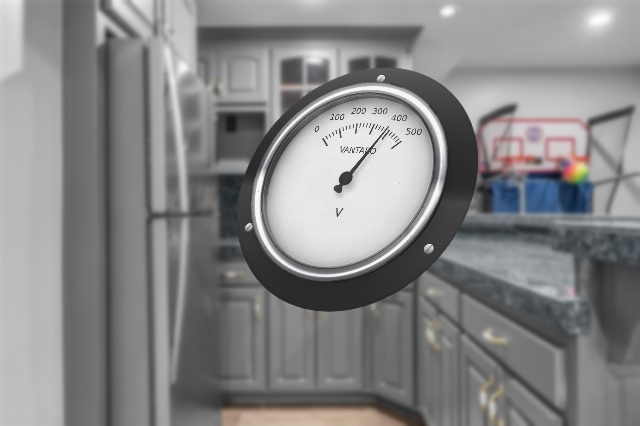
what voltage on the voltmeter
400 V
